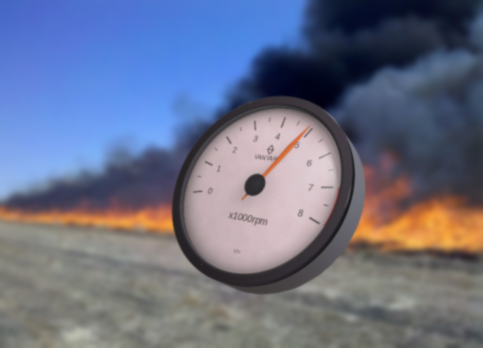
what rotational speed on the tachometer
5000 rpm
